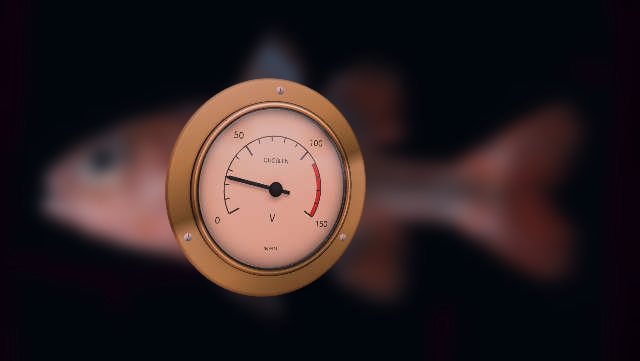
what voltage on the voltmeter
25 V
